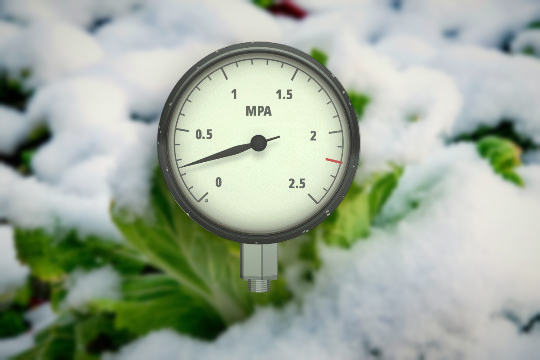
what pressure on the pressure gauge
0.25 MPa
